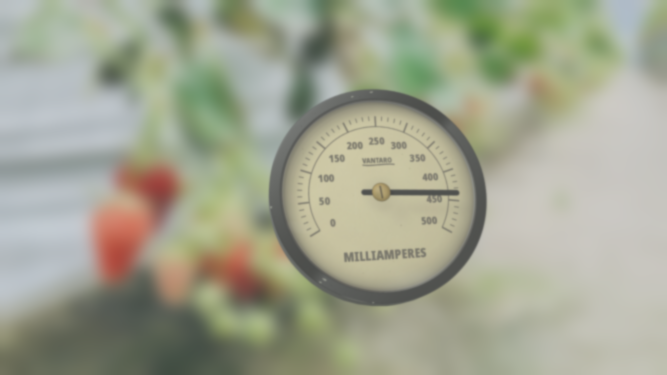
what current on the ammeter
440 mA
